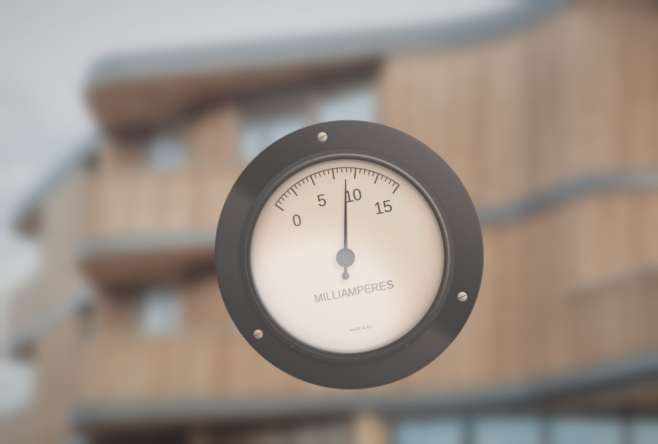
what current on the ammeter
9 mA
